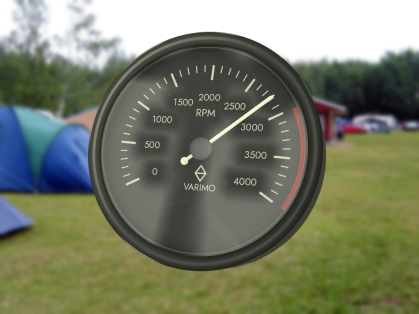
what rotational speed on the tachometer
2800 rpm
